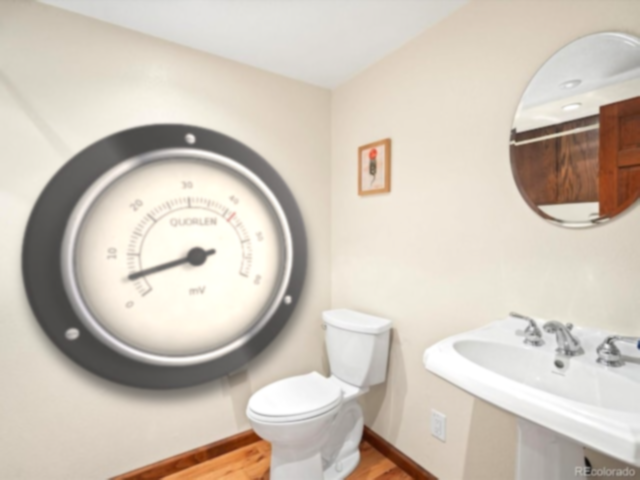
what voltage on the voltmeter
5 mV
